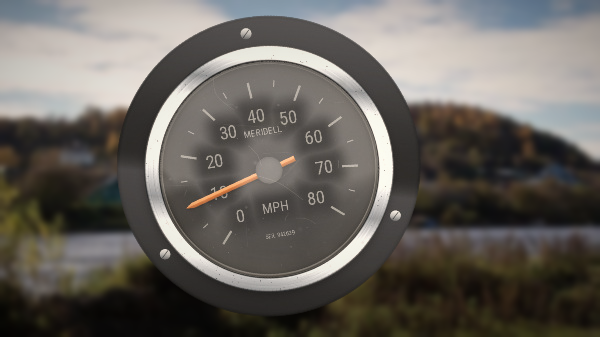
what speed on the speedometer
10 mph
